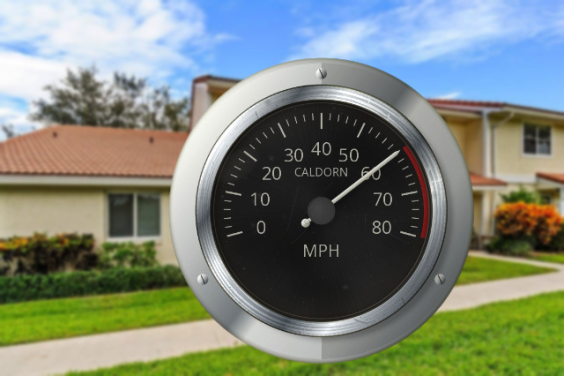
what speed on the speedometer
60 mph
